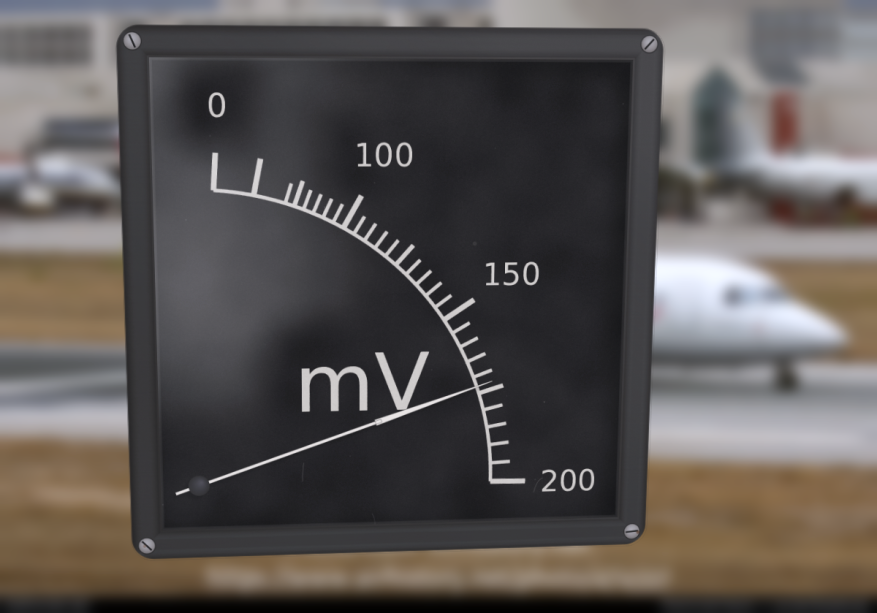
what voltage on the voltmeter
172.5 mV
